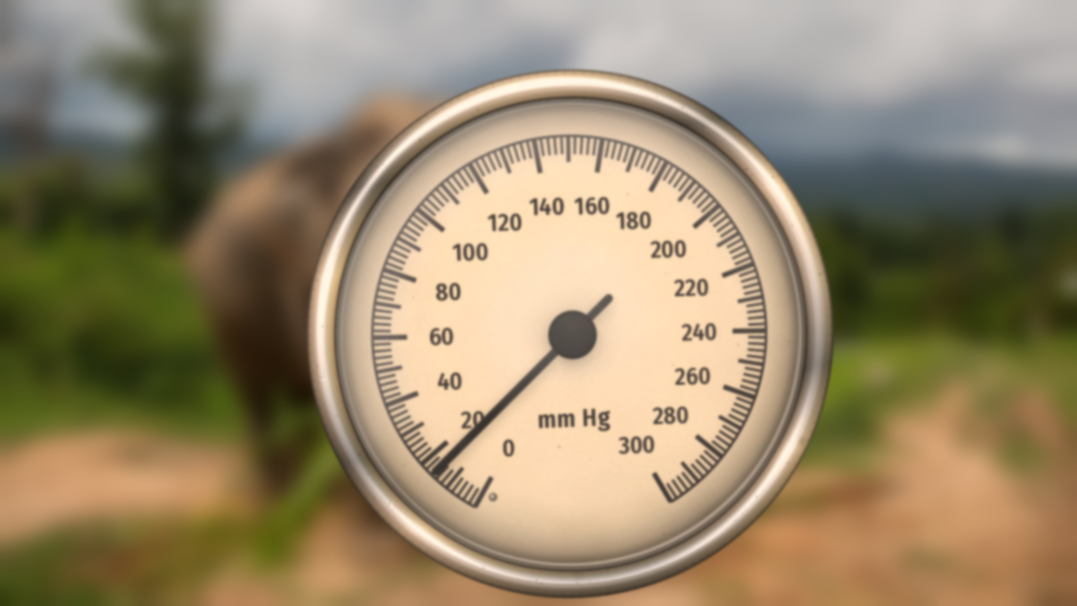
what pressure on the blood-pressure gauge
16 mmHg
